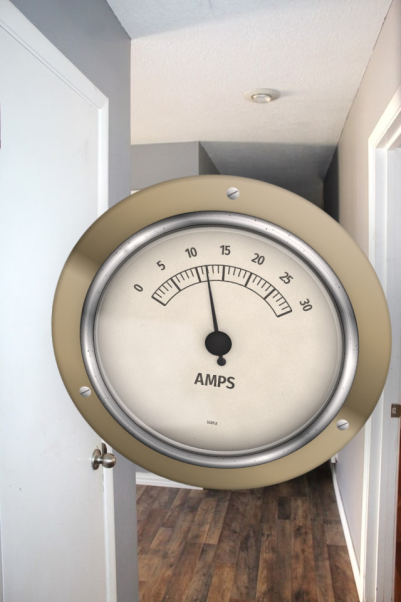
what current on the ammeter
12 A
